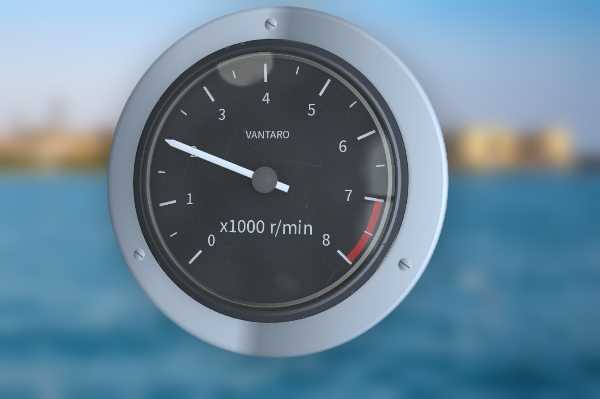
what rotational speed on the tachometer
2000 rpm
